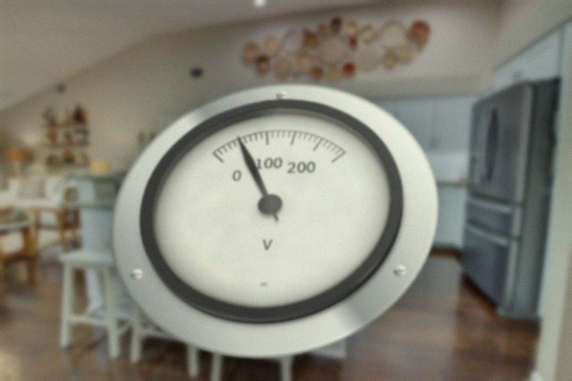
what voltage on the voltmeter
50 V
